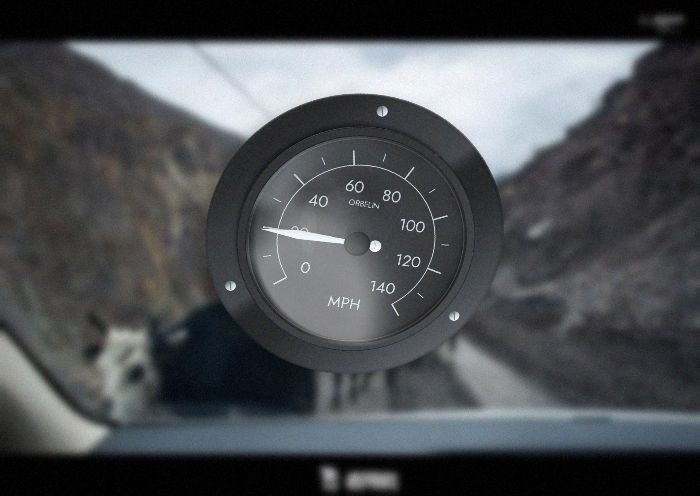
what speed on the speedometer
20 mph
